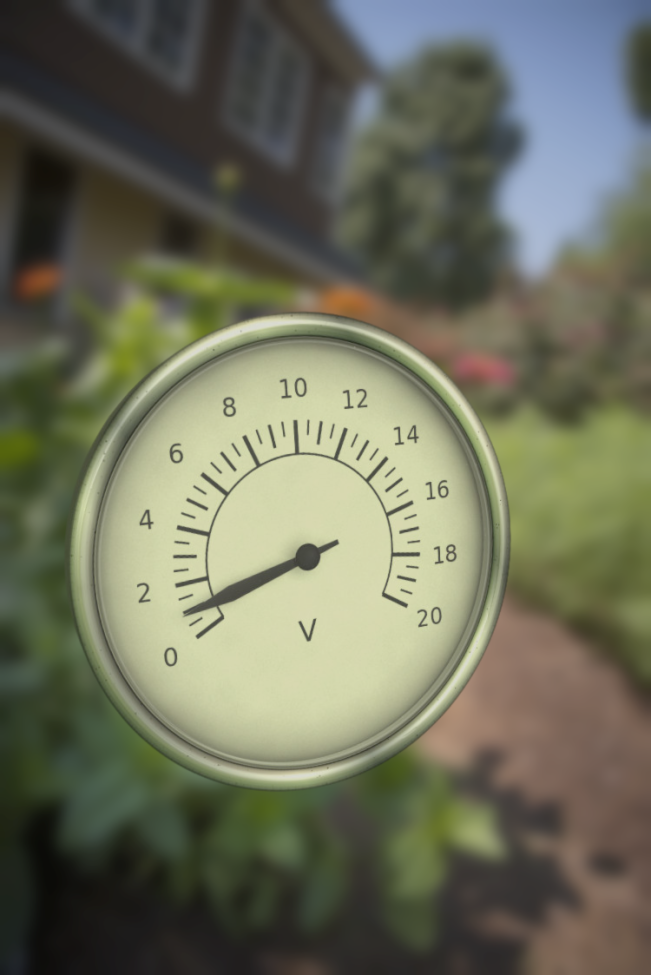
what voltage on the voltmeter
1 V
